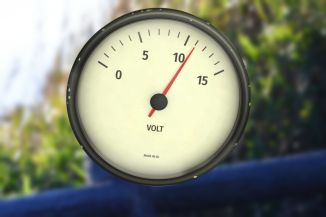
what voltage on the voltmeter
11 V
